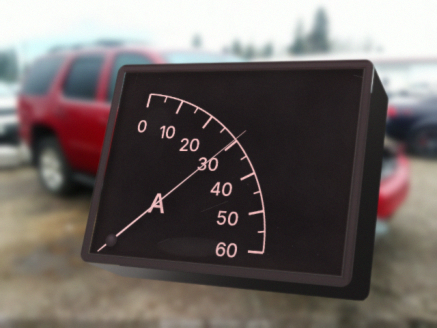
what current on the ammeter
30 A
